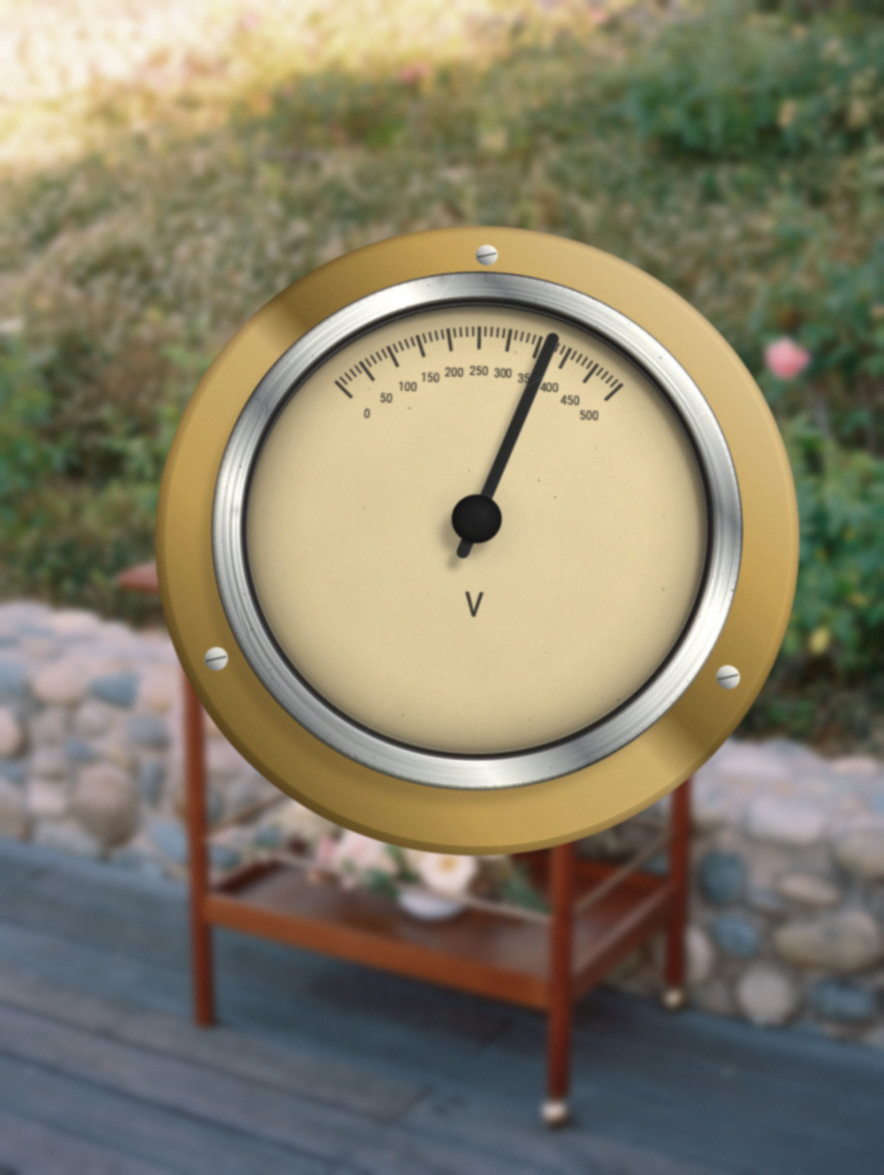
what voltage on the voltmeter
370 V
